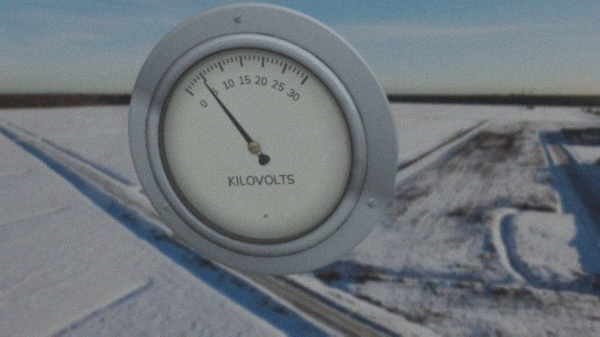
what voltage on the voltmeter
5 kV
